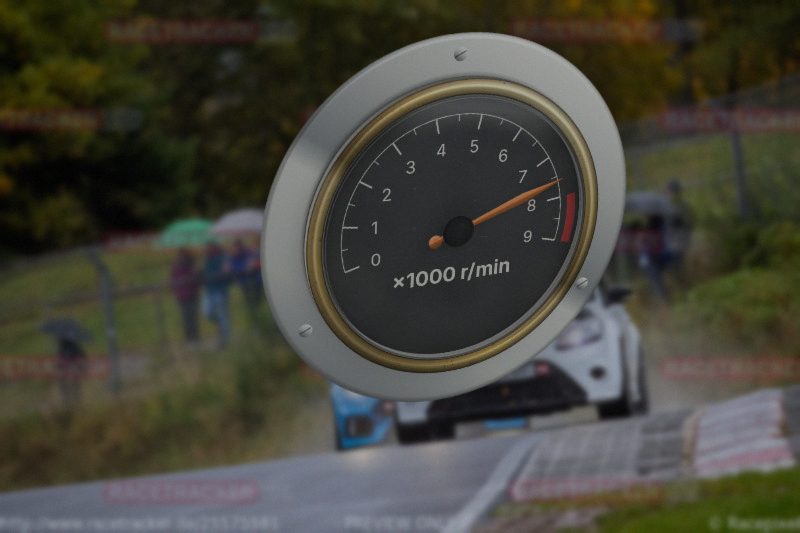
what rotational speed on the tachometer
7500 rpm
